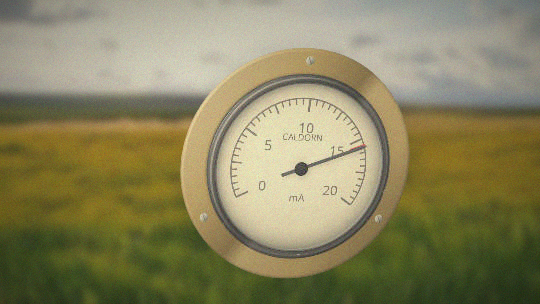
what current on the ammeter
15.5 mA
